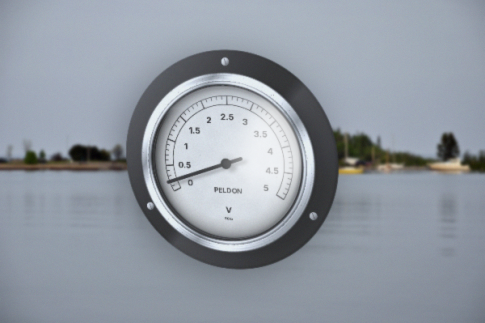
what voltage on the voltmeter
0.2 V
